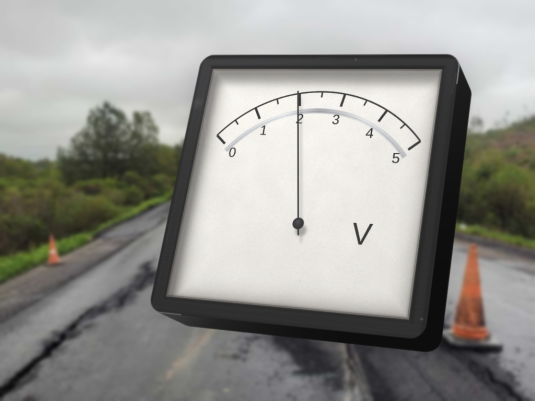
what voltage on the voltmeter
2 V
